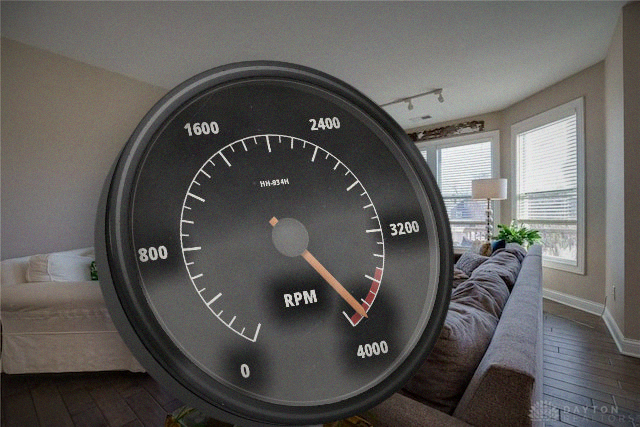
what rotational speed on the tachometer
3900 rpm
